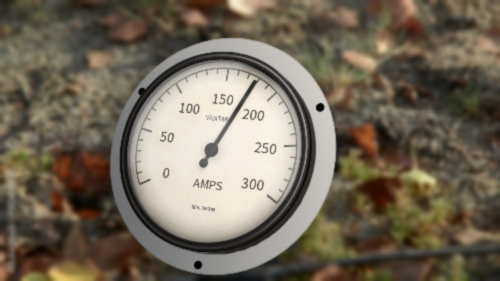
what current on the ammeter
180 A
